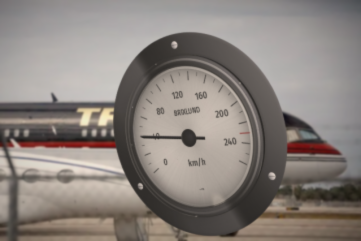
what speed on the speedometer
40 km/h
